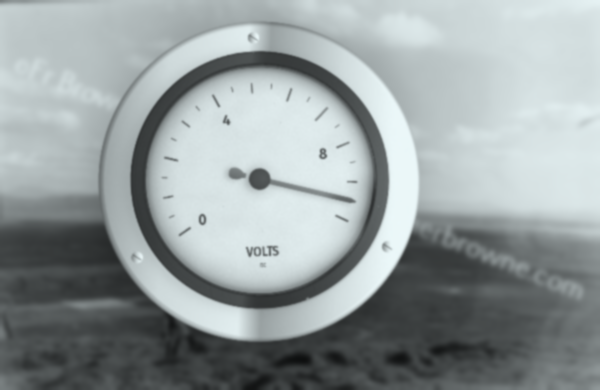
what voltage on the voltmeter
9.5 V
